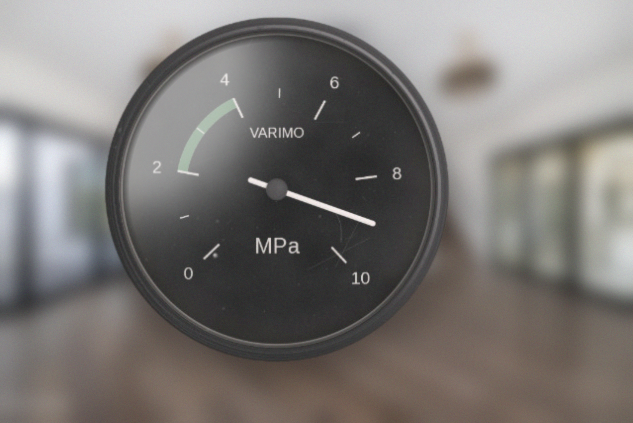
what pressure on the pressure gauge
9 MPa
